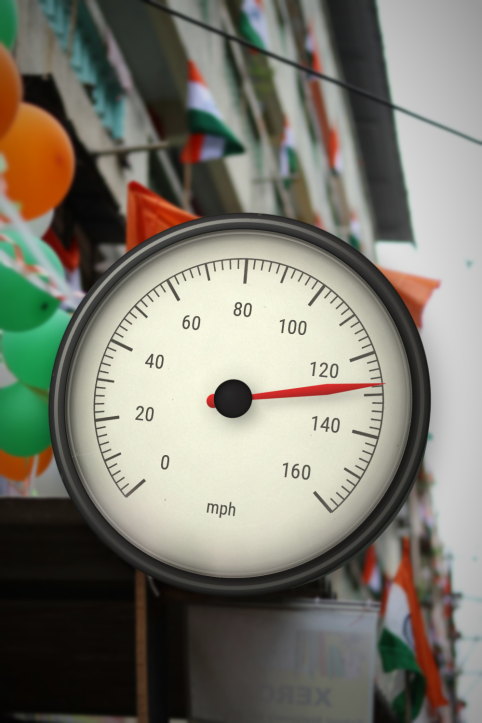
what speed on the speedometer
128 mph
